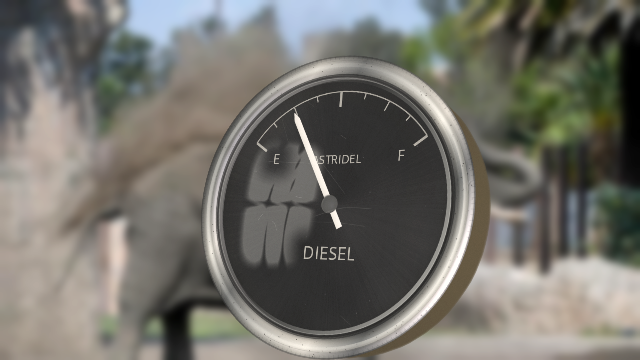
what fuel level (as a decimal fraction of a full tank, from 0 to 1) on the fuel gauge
0.25
